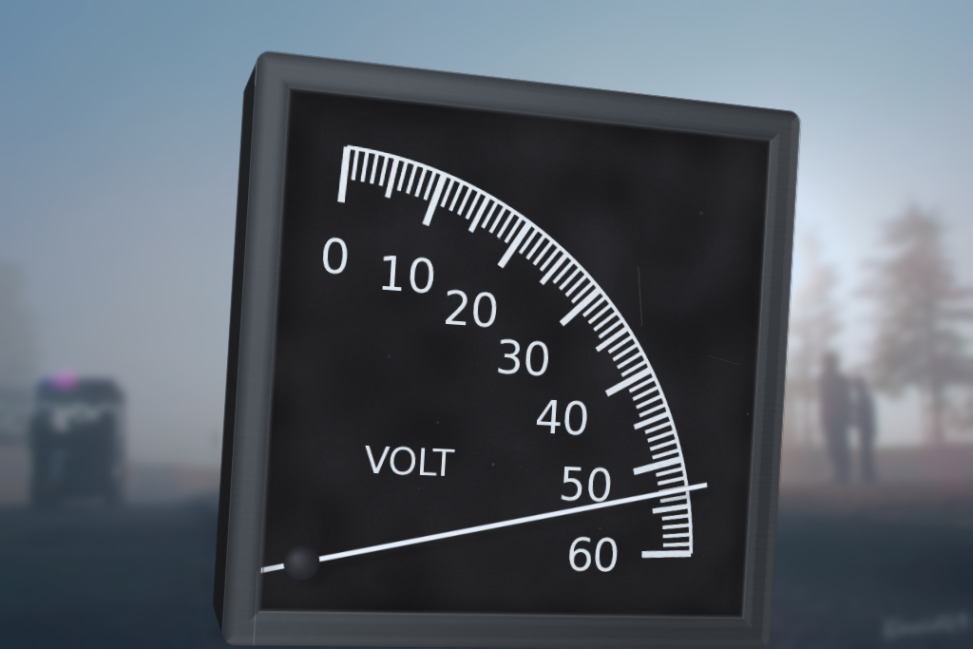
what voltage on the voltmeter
53 V
